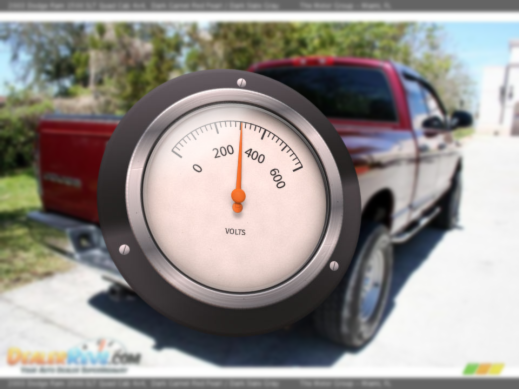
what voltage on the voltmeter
300 V
